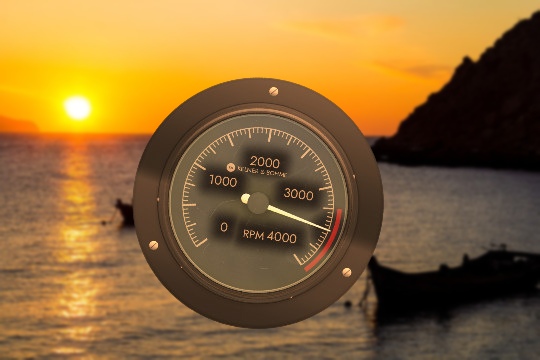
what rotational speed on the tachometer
3500 rpm
